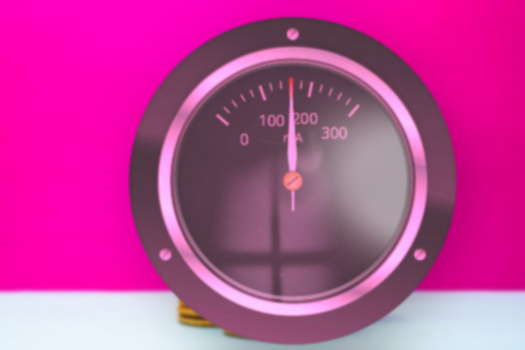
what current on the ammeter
160 mA
